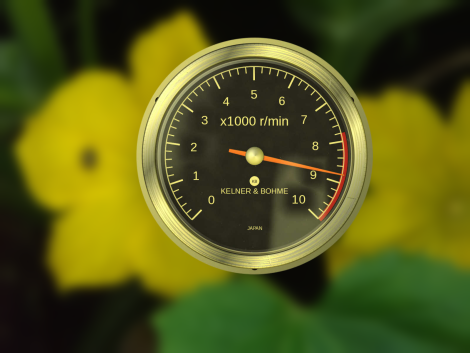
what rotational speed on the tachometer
8800 rpm
